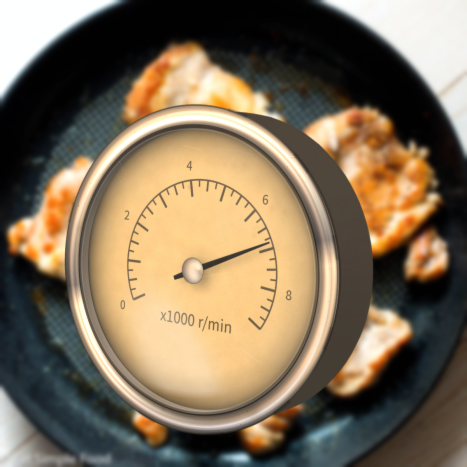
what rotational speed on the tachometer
6875 rpm
